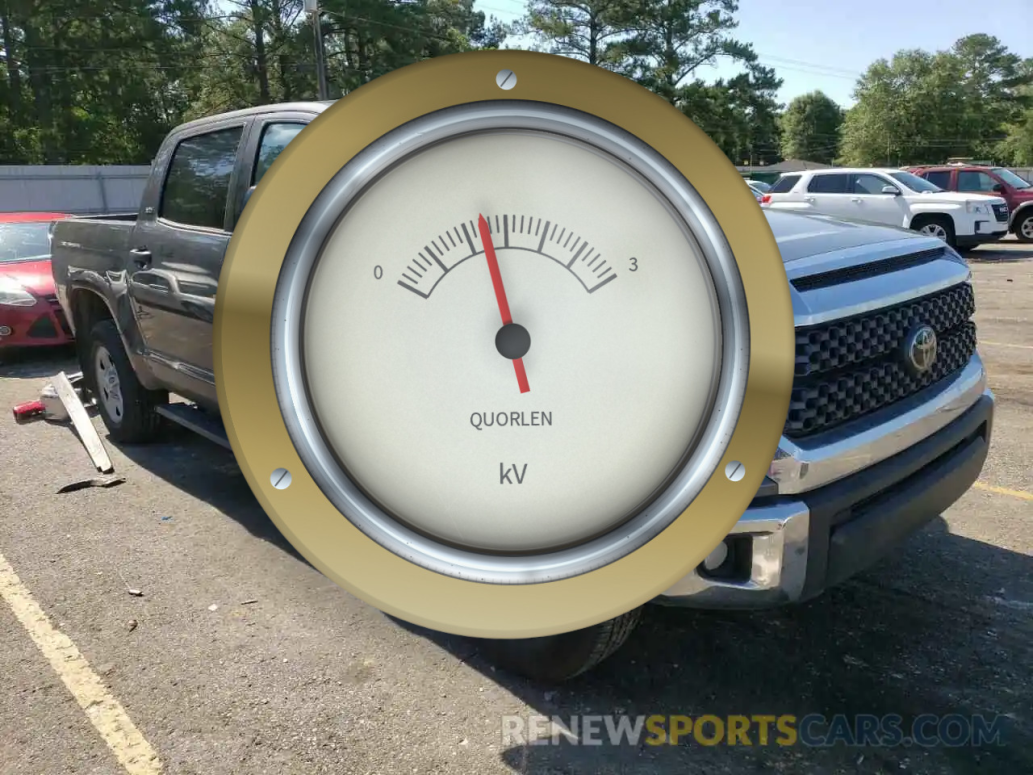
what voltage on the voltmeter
1.2 kV
